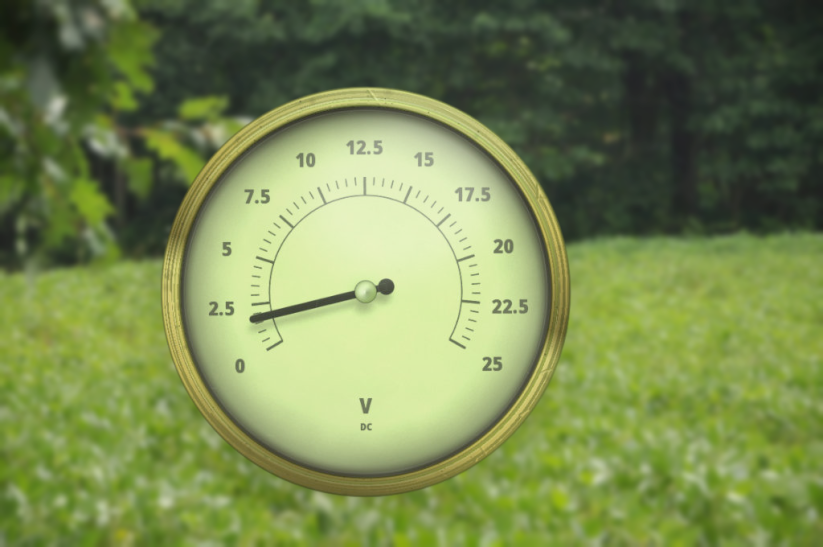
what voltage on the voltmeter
1.75 V
